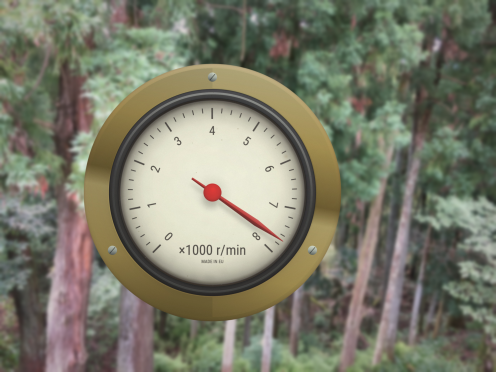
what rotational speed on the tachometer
7700 rpm
